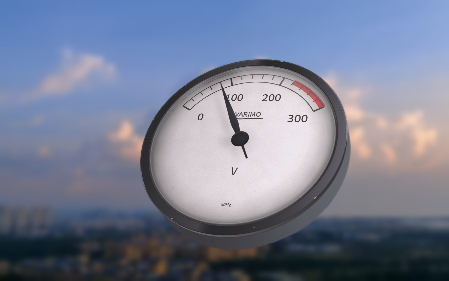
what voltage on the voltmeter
80 V
